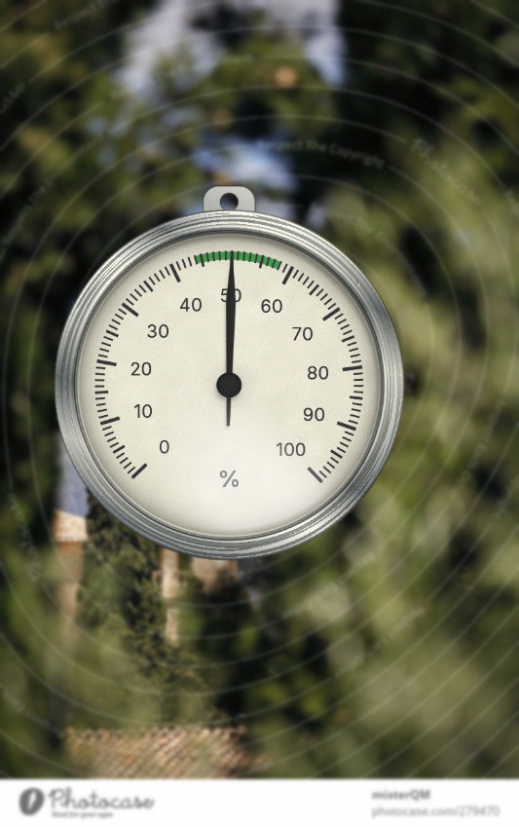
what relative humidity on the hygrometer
50 %
